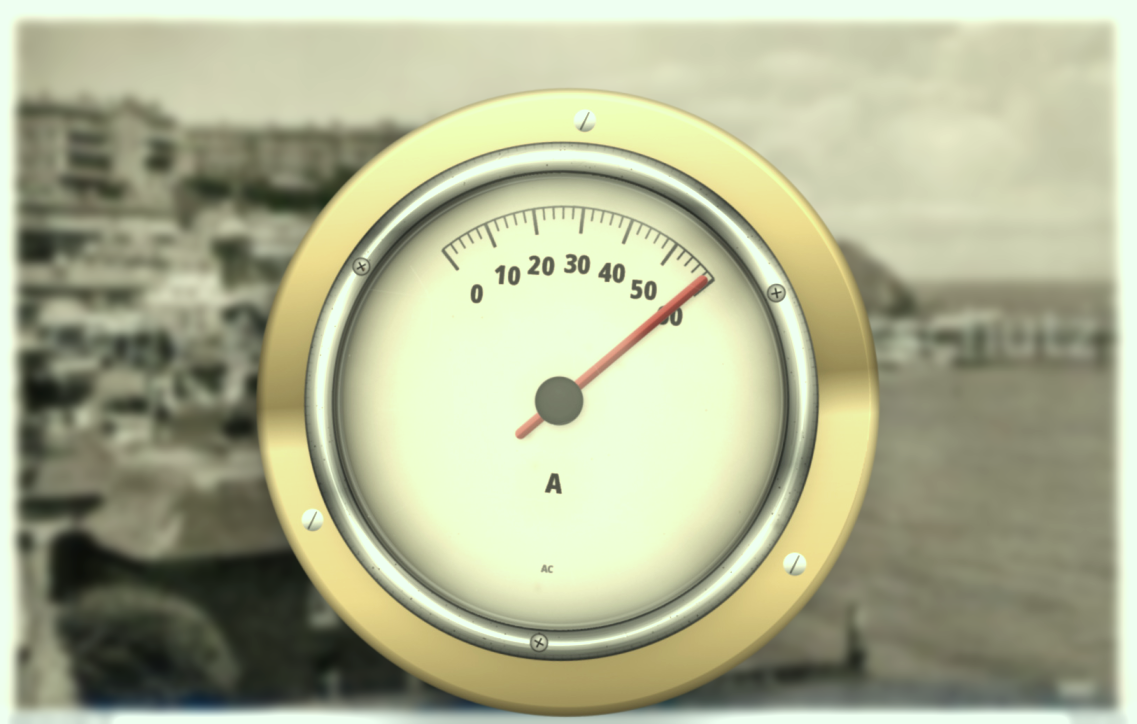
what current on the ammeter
59 A
